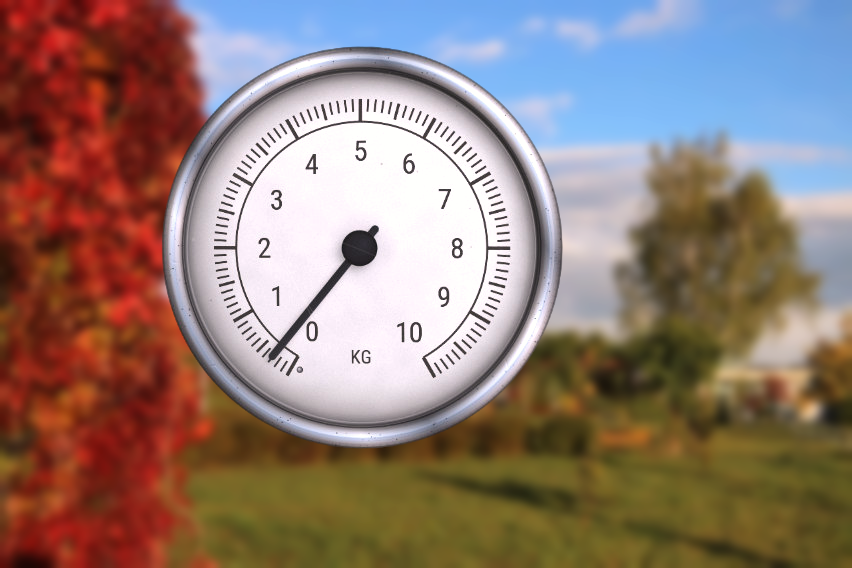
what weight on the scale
0.3 kg
